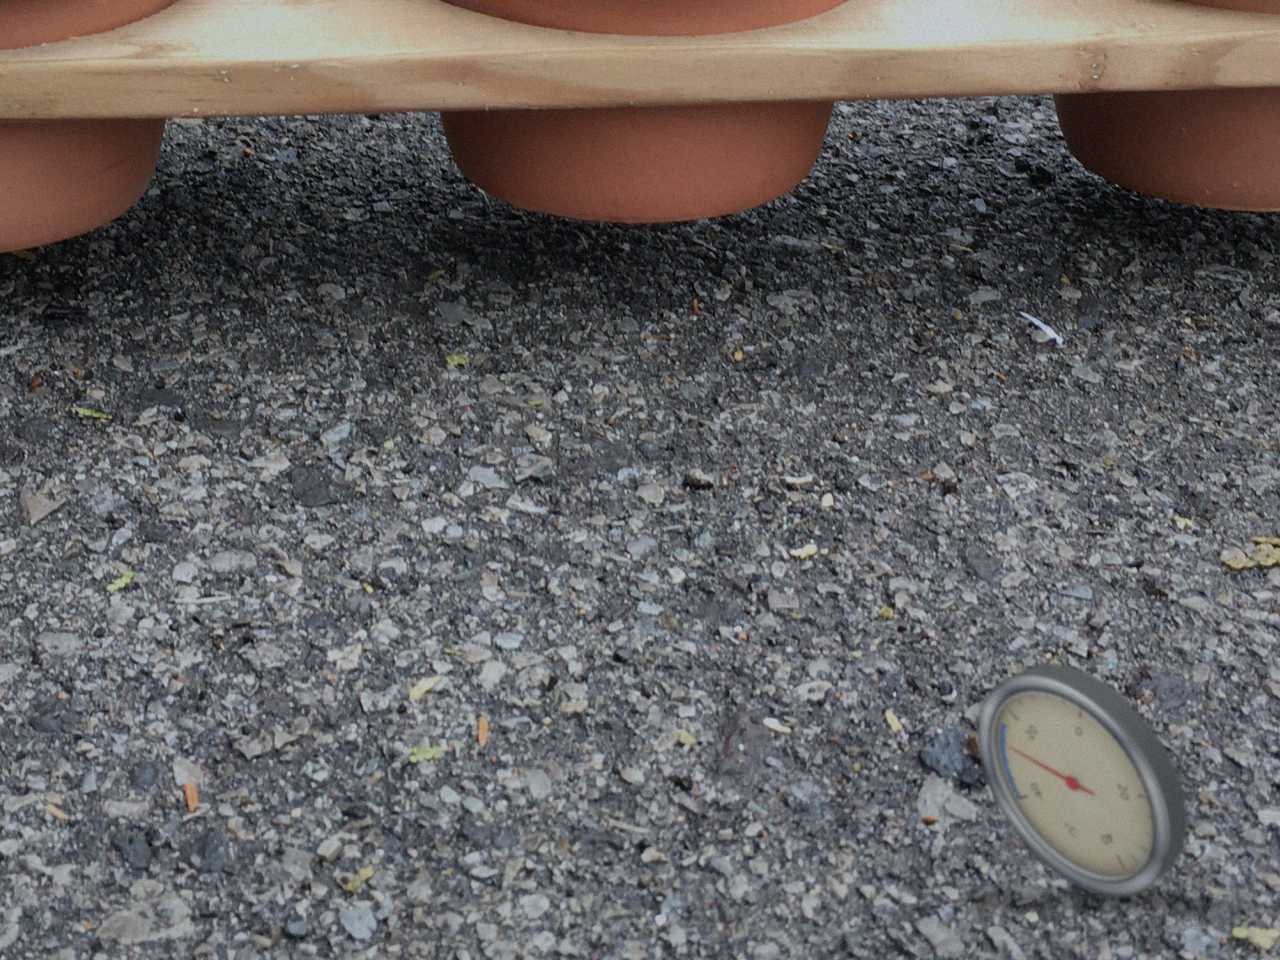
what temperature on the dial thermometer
-28 °C
